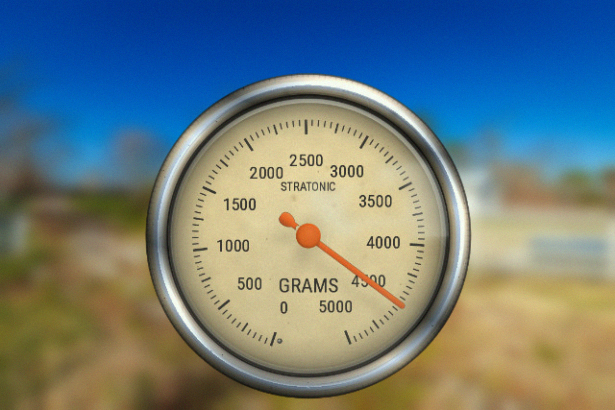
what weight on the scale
4500 g
